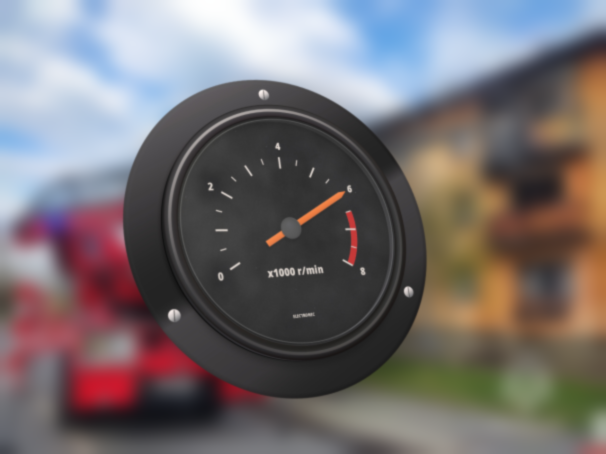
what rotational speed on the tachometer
6000 rpm
